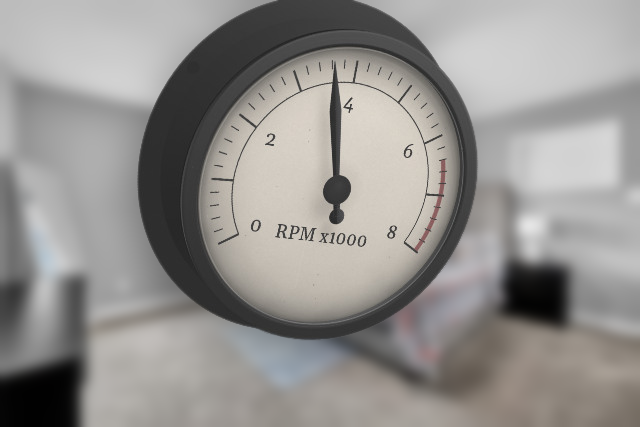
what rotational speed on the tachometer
3600 rpm
